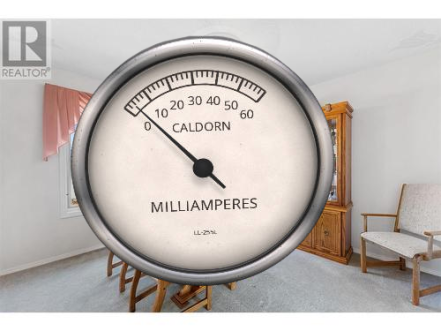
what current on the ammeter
4 mA
